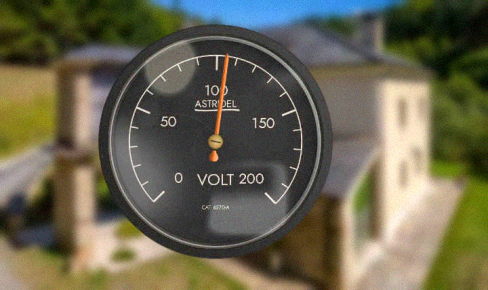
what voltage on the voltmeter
105 V
